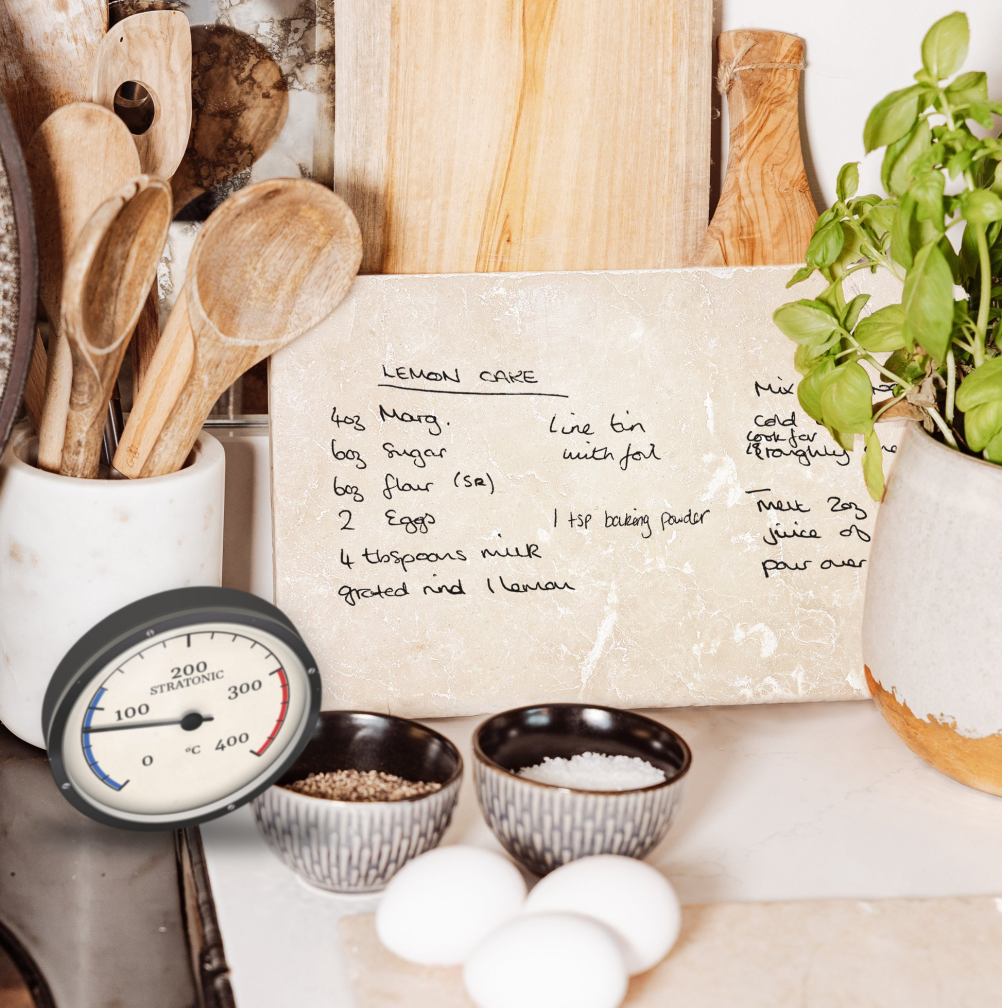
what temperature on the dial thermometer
80 °C
